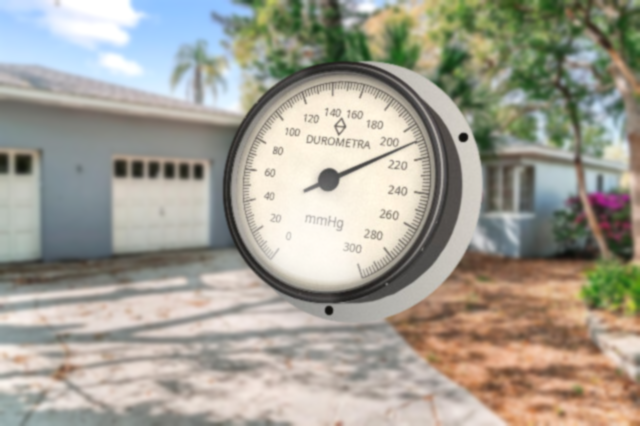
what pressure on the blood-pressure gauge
210 mmHg
